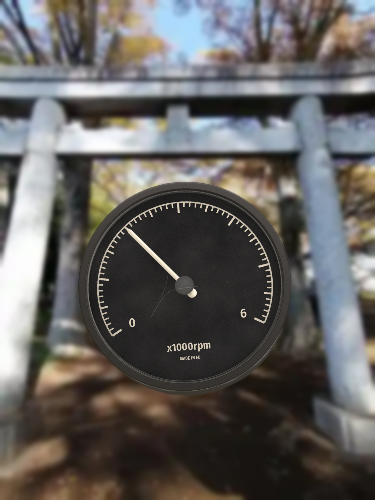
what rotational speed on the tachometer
2000 rpm
